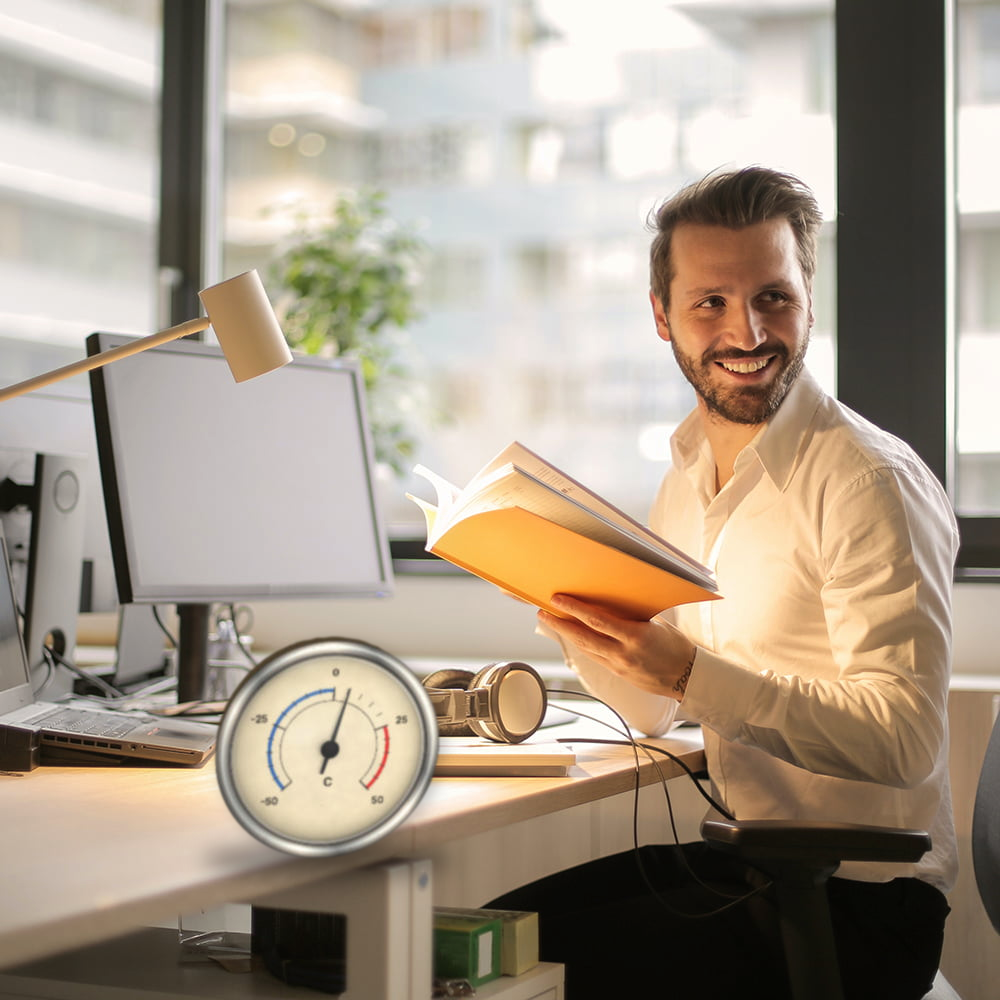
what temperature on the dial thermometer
5 °C
